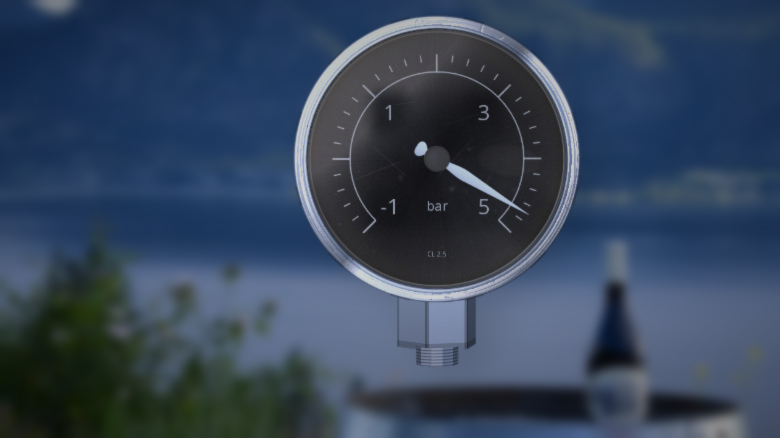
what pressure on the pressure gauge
4.7 bar
